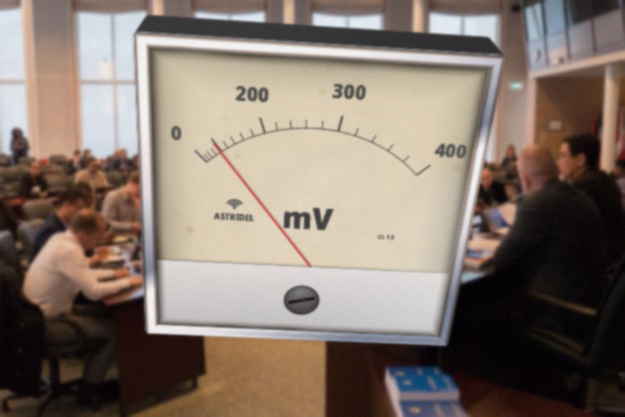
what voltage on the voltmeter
100 mV
